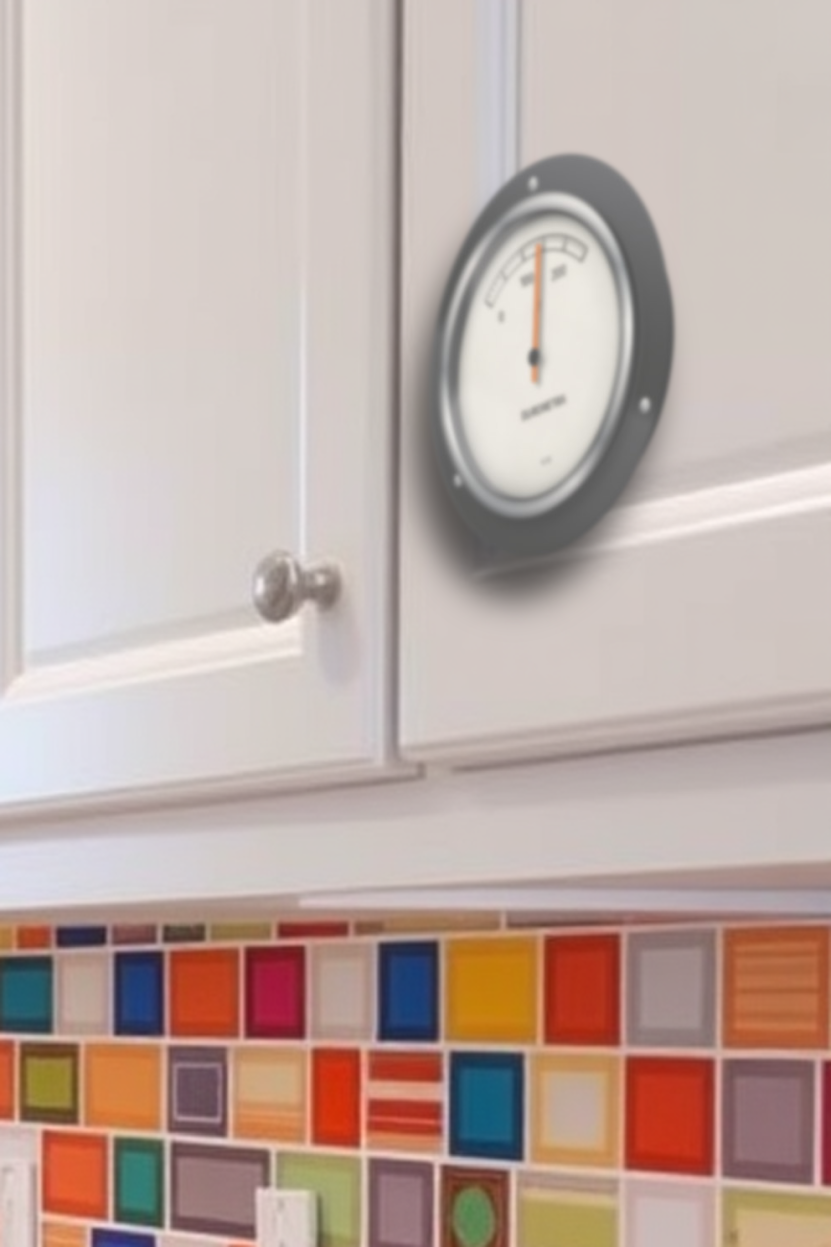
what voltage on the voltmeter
150 V
